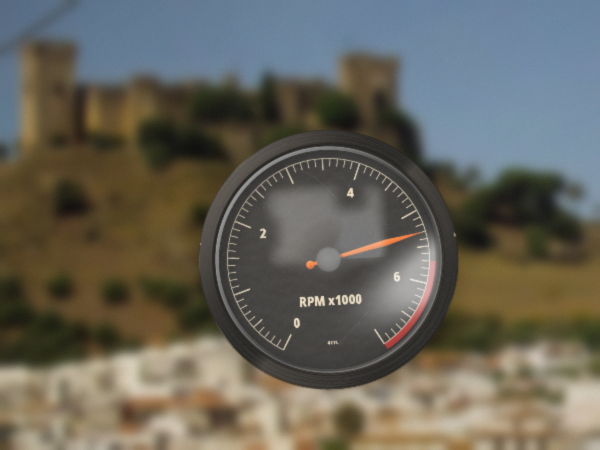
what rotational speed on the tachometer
5300 rpm
